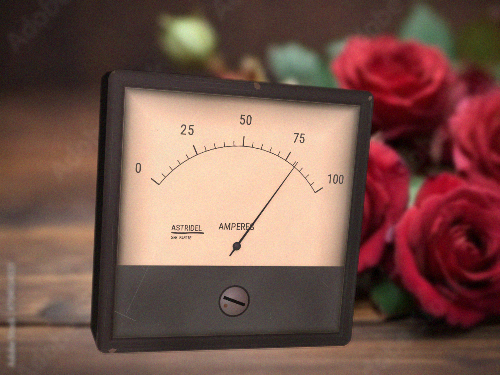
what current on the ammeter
80 A
